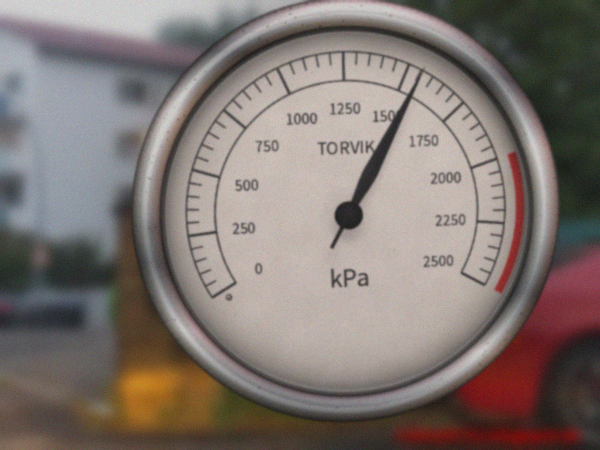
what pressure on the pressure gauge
1550 kPa
